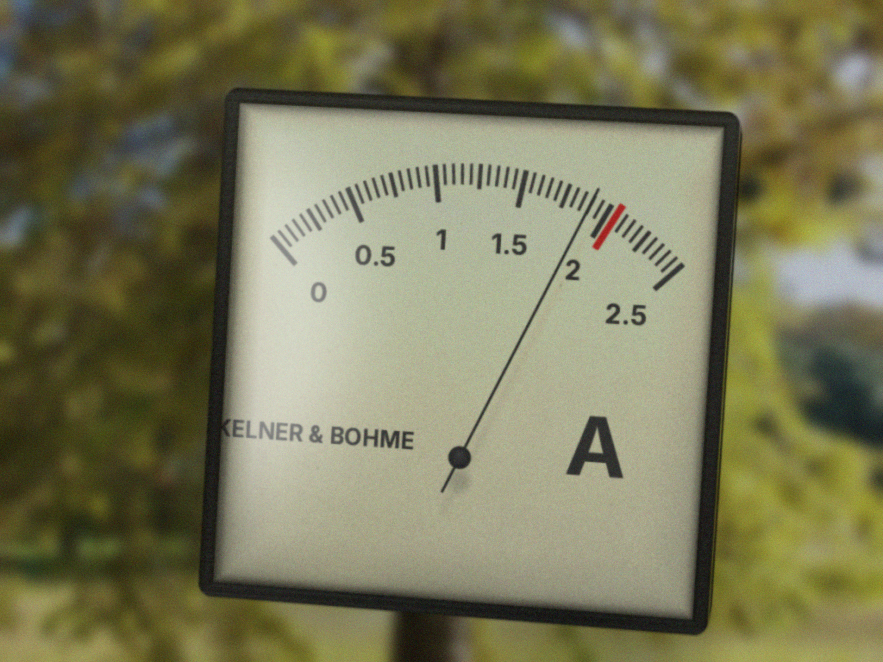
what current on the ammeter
1.9 A
